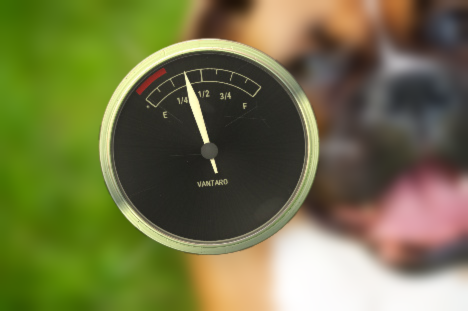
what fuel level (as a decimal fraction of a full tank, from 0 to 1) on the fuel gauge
0.375
